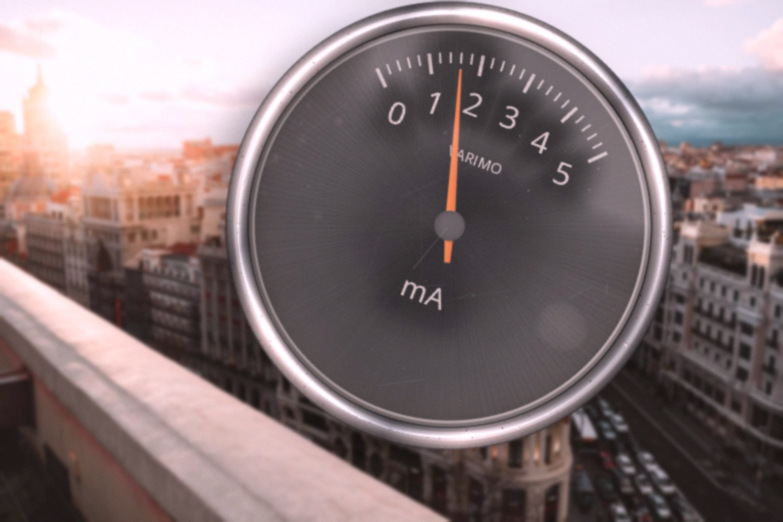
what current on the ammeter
1.6 mA
